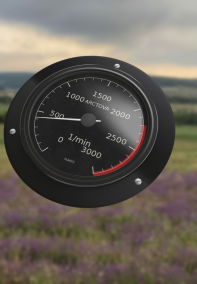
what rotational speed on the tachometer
400 rpm
